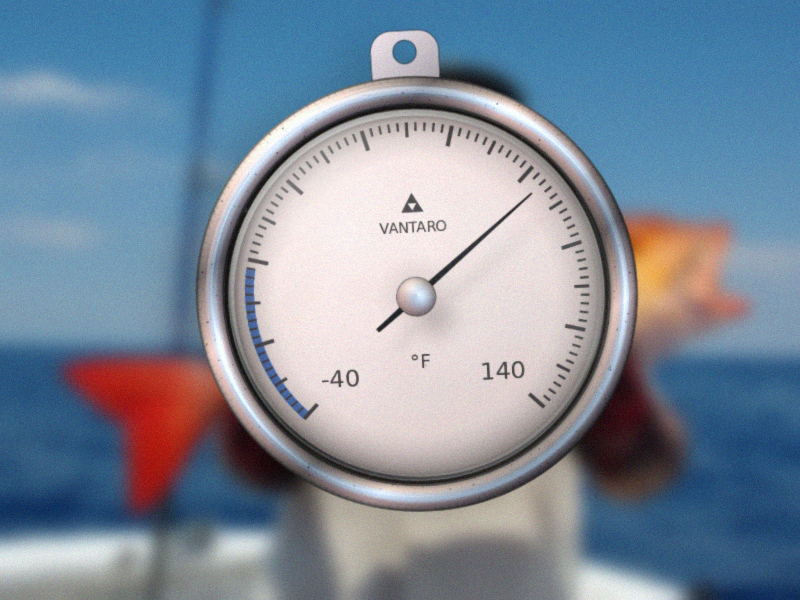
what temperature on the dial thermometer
84 °F
